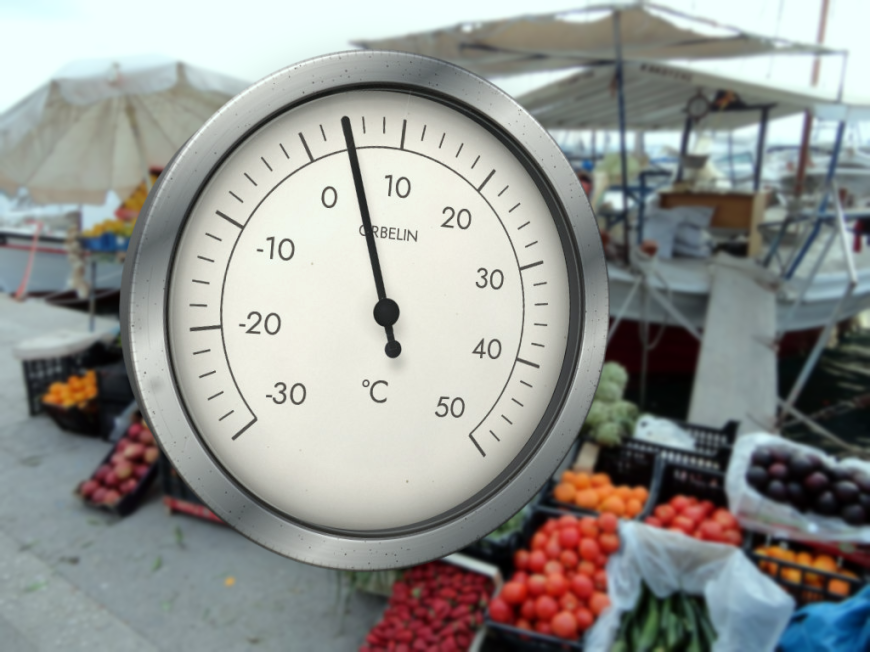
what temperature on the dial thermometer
4 °C
